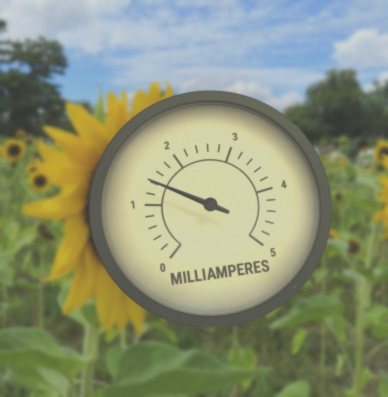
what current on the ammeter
1.4 mA
